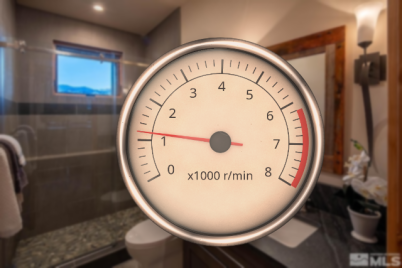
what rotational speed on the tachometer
1200 rpm
